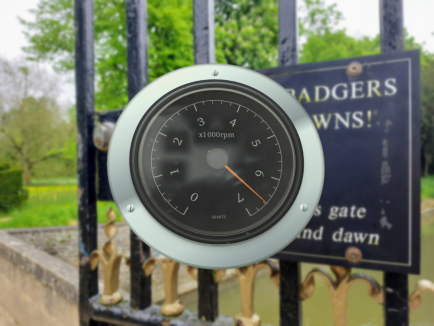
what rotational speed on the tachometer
6600 rpm
